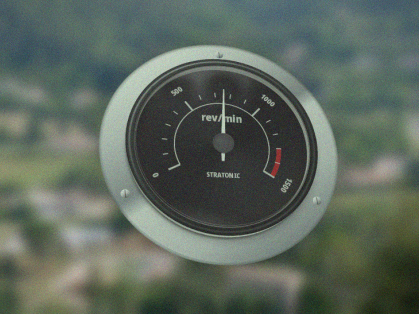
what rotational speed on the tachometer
750 rpm
